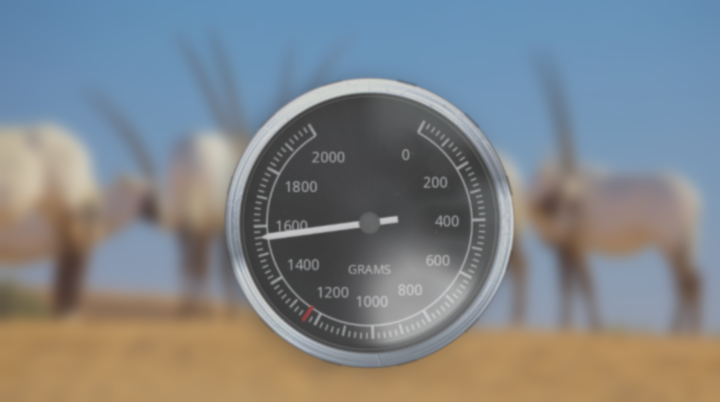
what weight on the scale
1560 g
